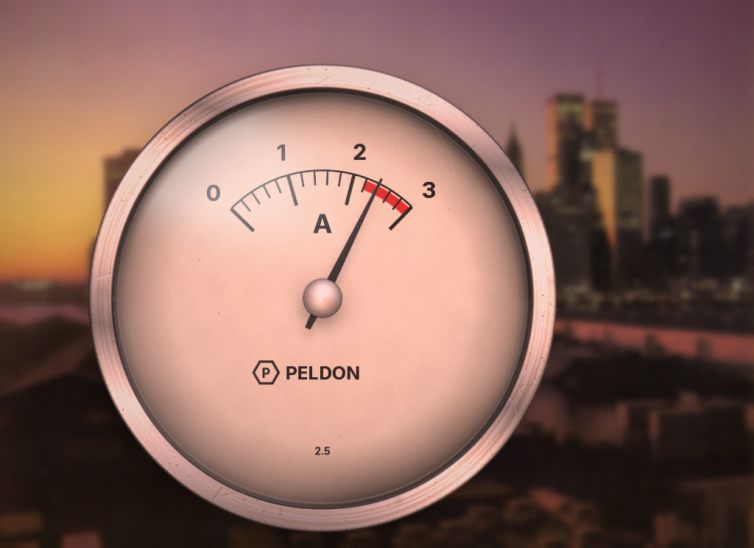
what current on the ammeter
2.4 A
